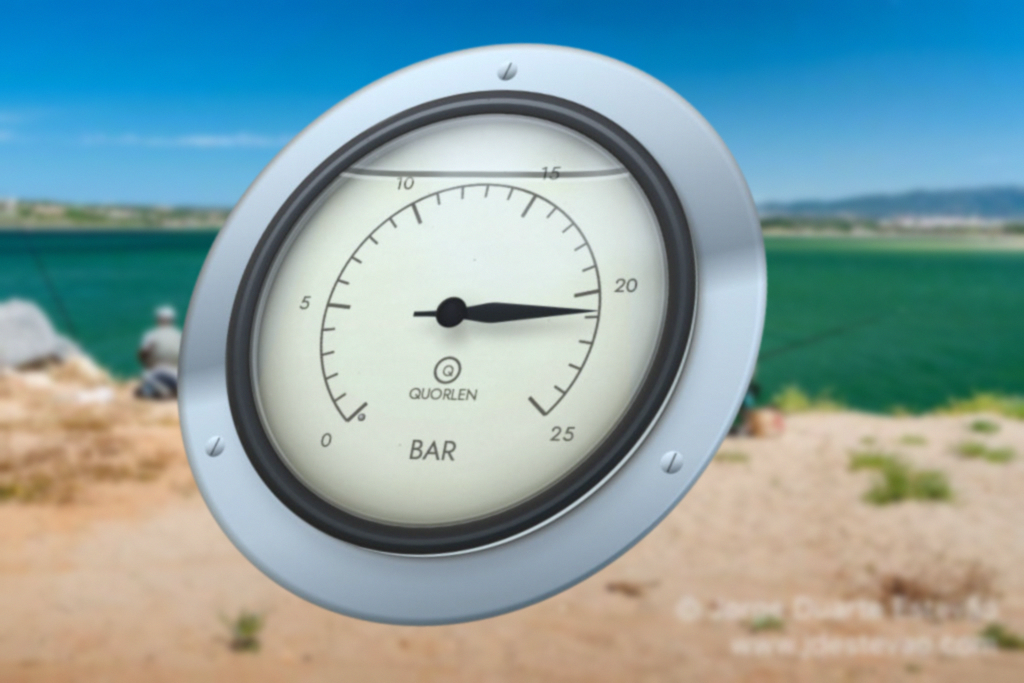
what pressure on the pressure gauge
21 bar
